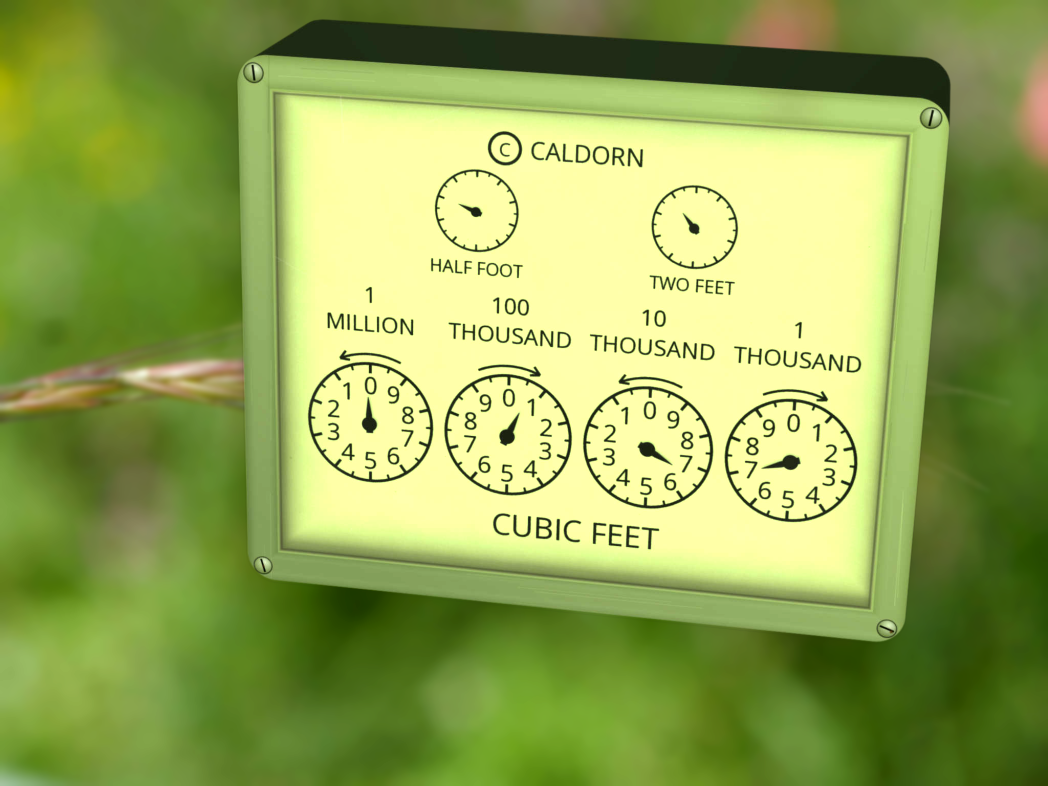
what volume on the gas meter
6700 ft³
